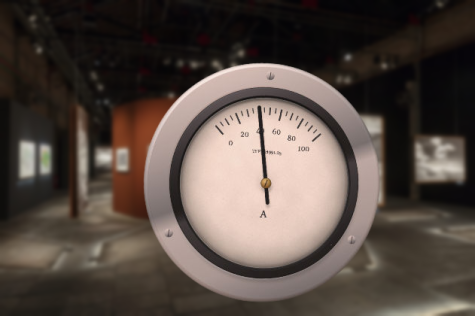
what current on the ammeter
40 A
